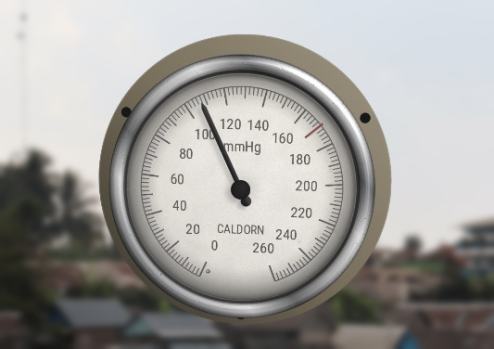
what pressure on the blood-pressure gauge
108 mmHg
